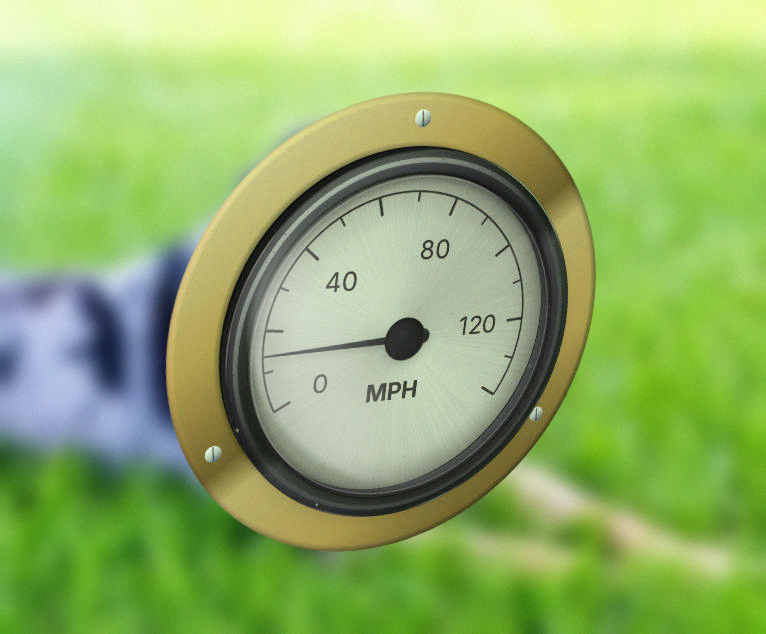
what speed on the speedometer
15 mph
